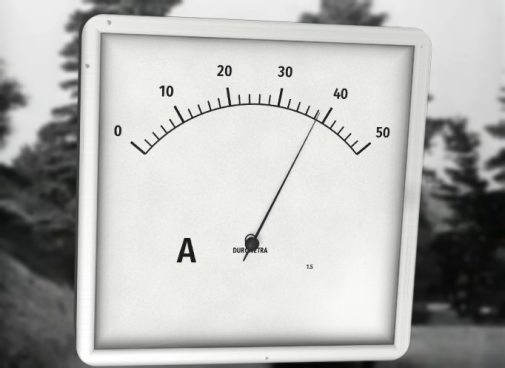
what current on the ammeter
38 A
